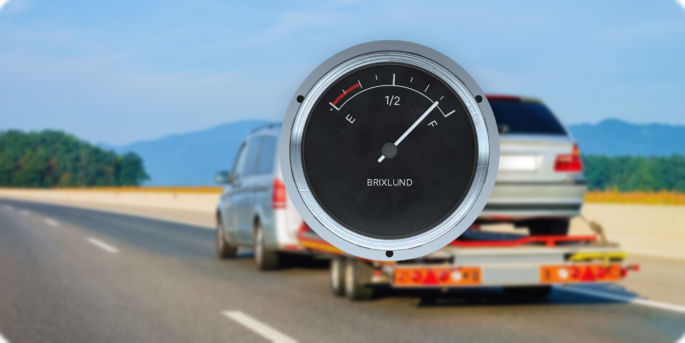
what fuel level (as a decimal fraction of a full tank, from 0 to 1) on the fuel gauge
0.875
